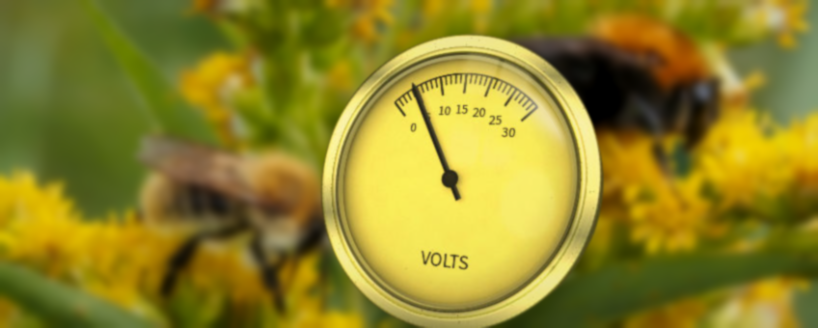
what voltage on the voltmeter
5 V
